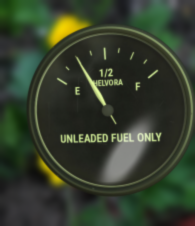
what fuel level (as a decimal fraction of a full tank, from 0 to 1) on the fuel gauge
0.25
